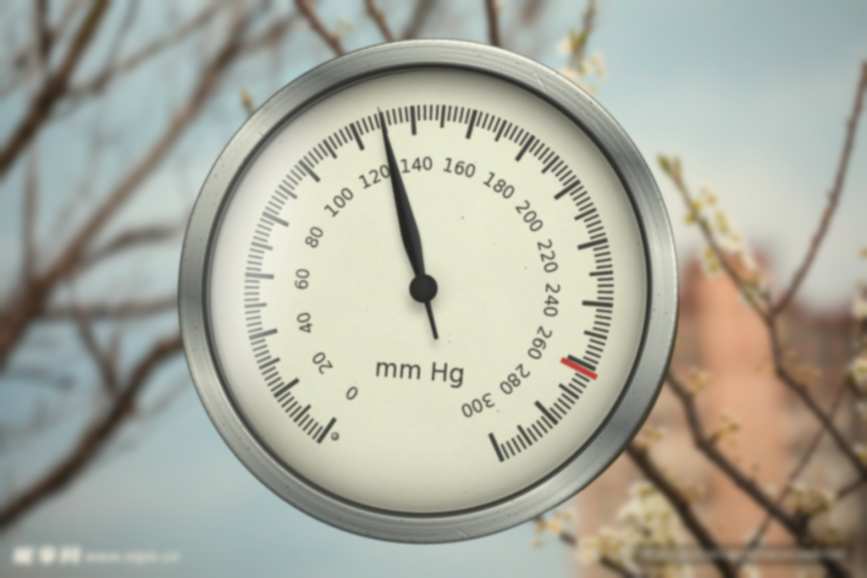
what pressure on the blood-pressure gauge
130 mmHg
